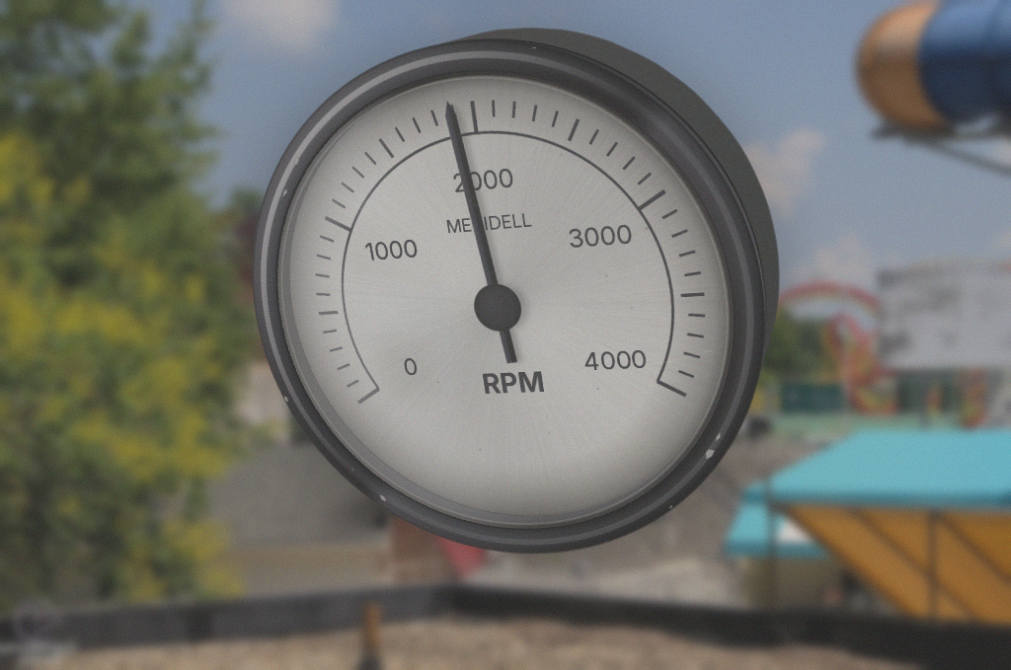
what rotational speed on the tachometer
1900 rpm
